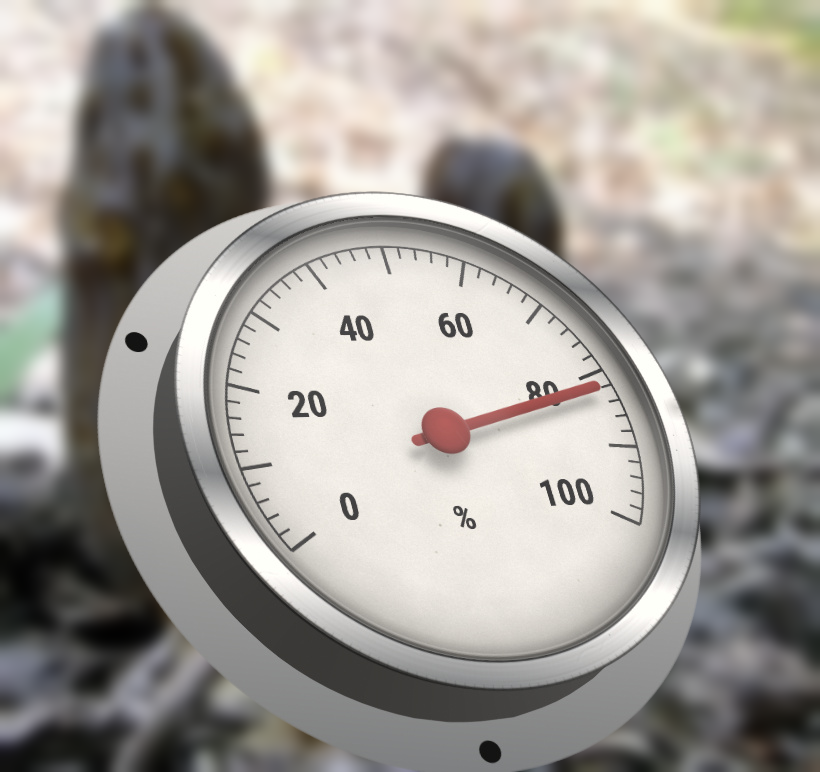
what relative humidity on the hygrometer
82 %
